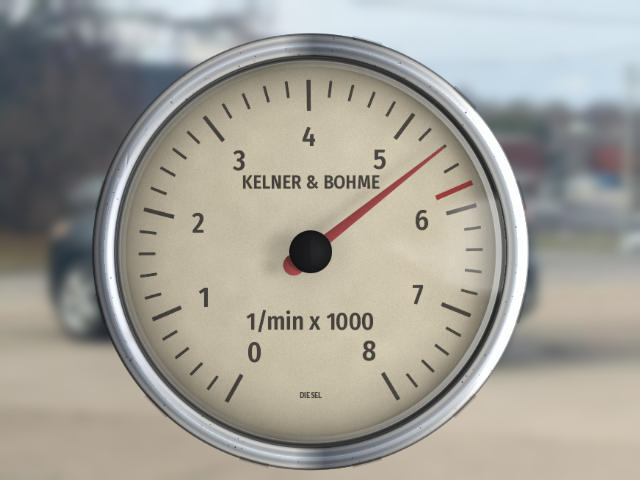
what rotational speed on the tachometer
5400 rpm
